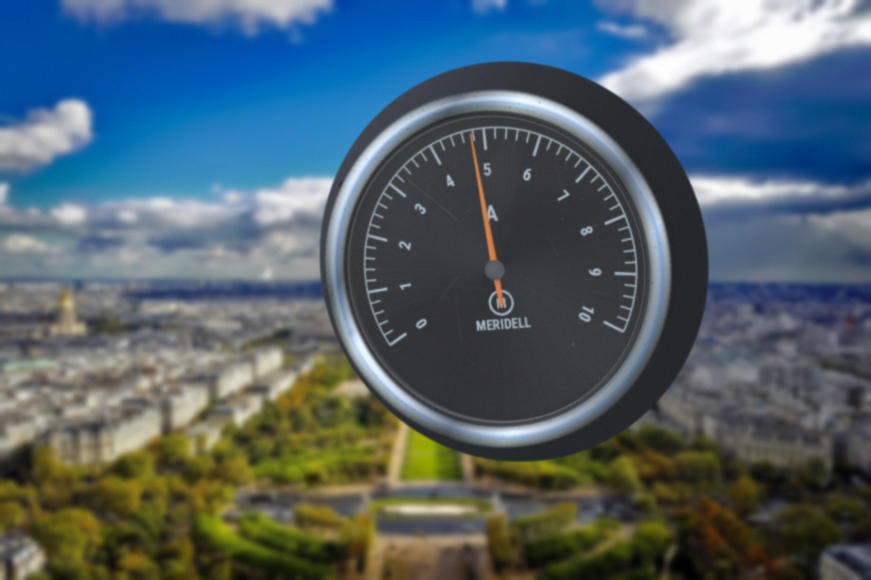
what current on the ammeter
4.8 A
